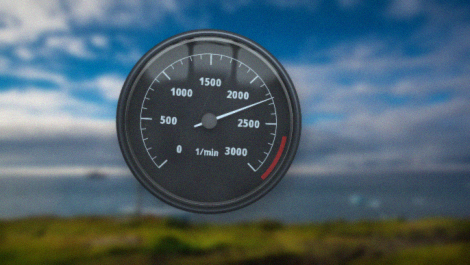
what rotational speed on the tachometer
2250 rpm
